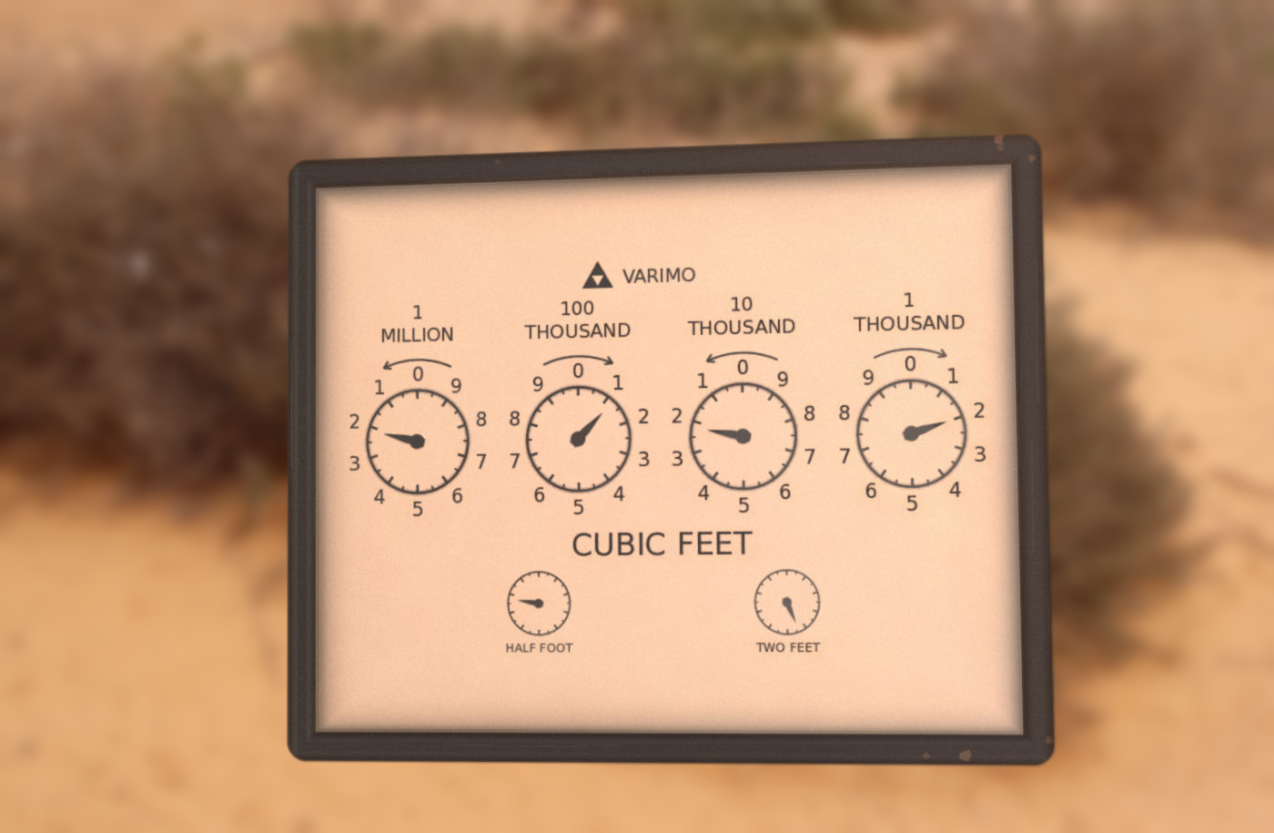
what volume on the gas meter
212200 ft³
